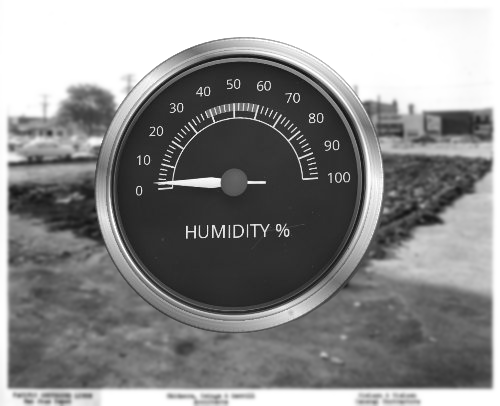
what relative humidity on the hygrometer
2 %
